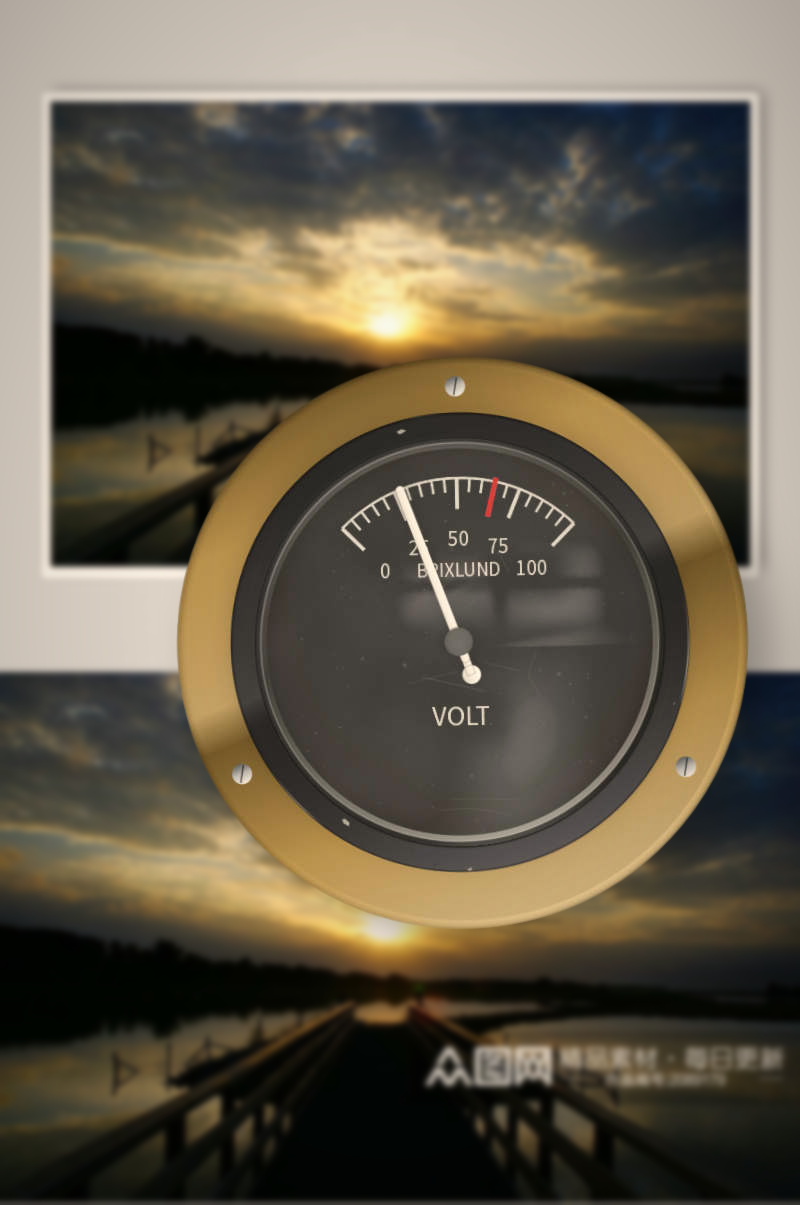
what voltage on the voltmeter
27.5 V
